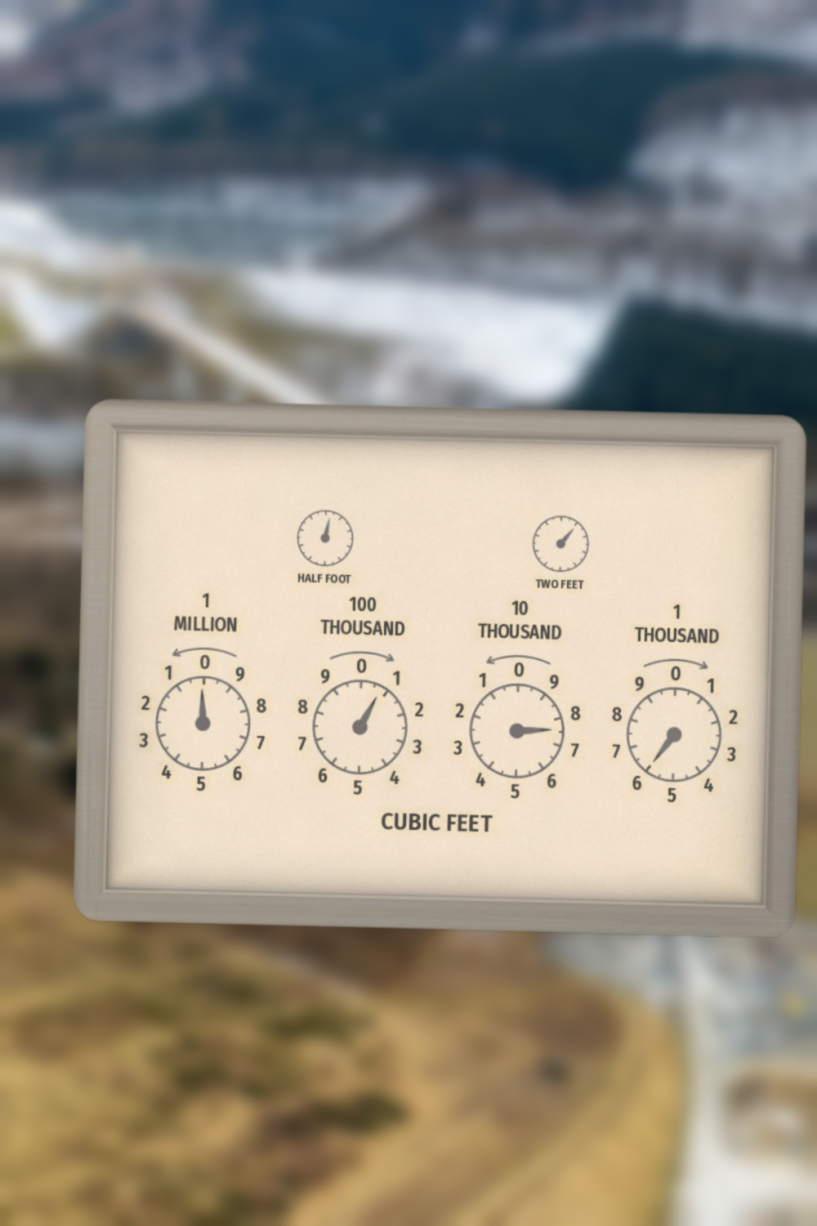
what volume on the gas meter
7600 ft³
